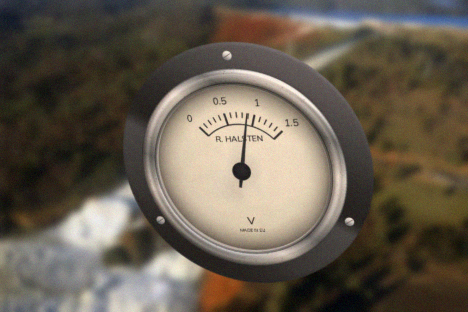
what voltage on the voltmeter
0.9 V
